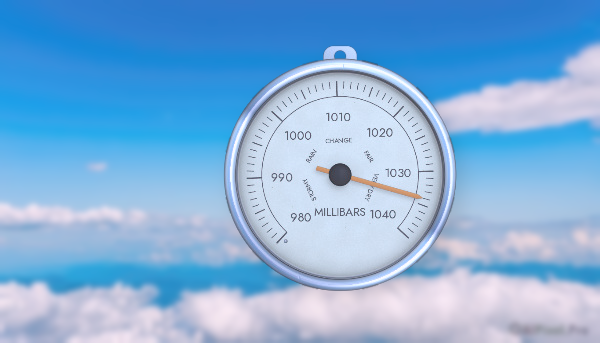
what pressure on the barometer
1034 mbar
